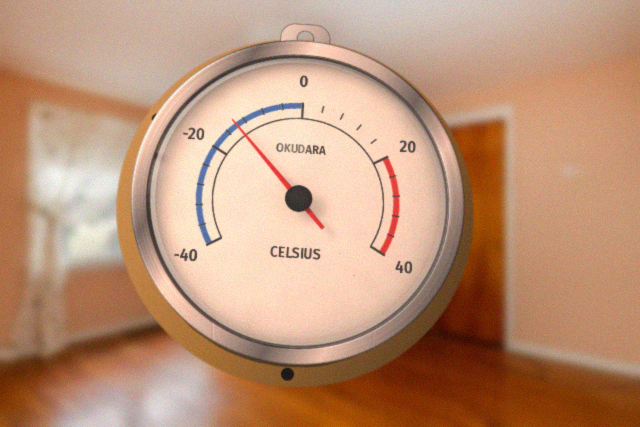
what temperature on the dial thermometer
-14 °C
